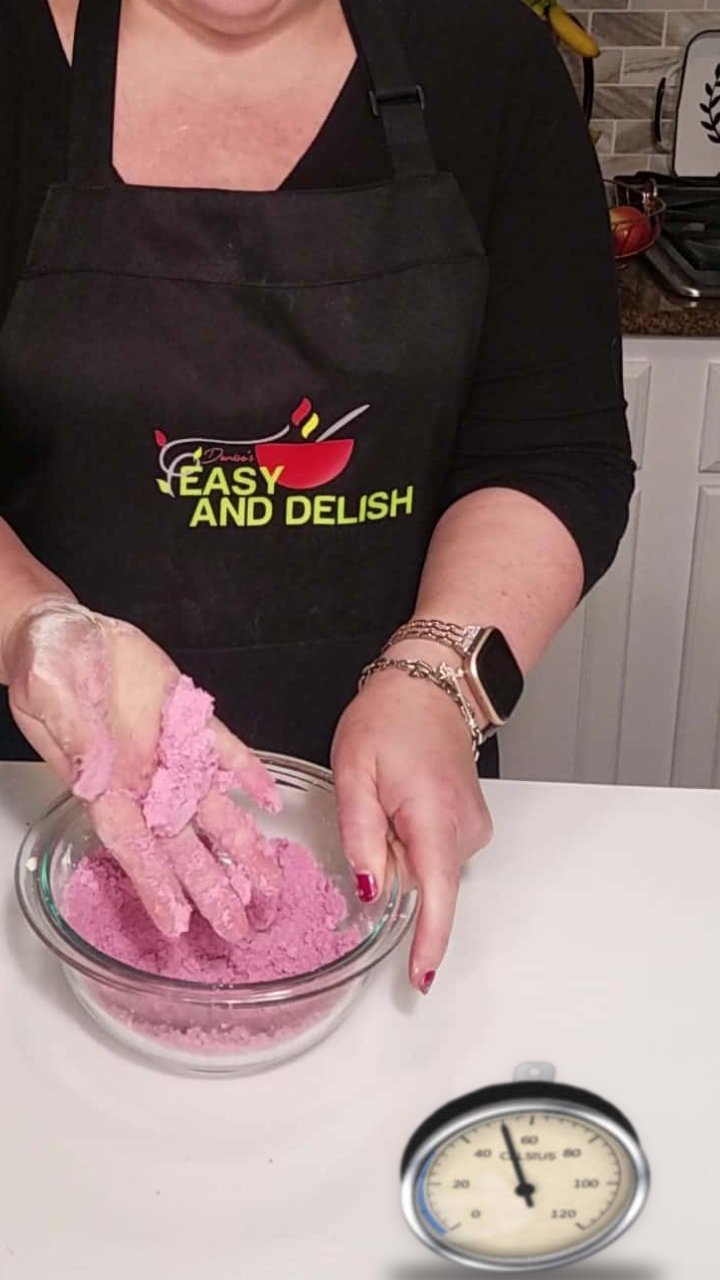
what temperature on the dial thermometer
52 °C
